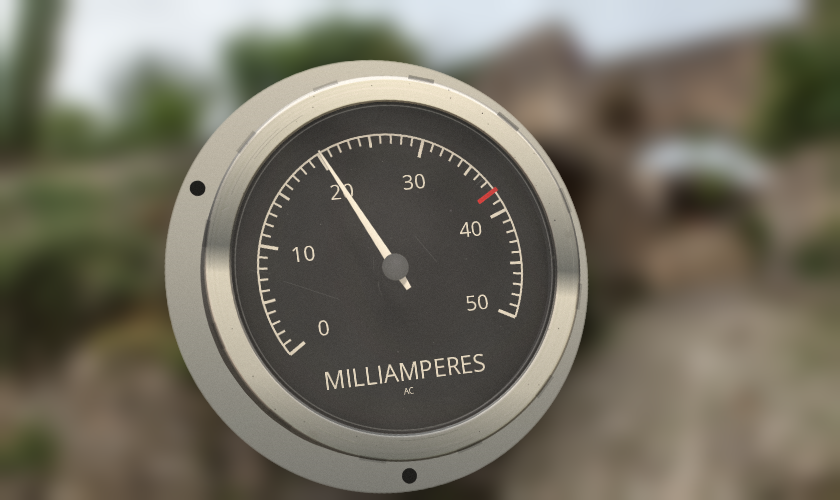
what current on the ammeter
20 mA
